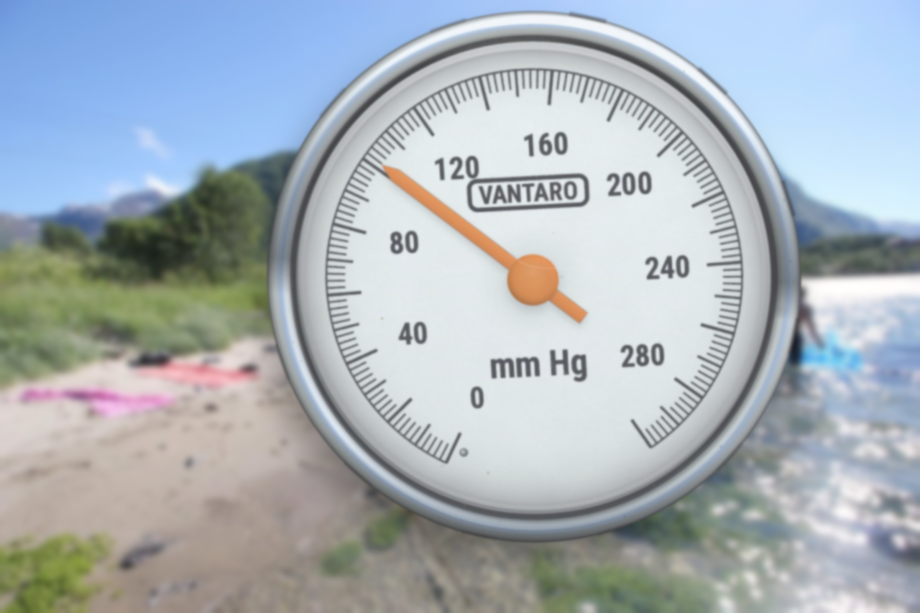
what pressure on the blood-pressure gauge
102 mmHg
